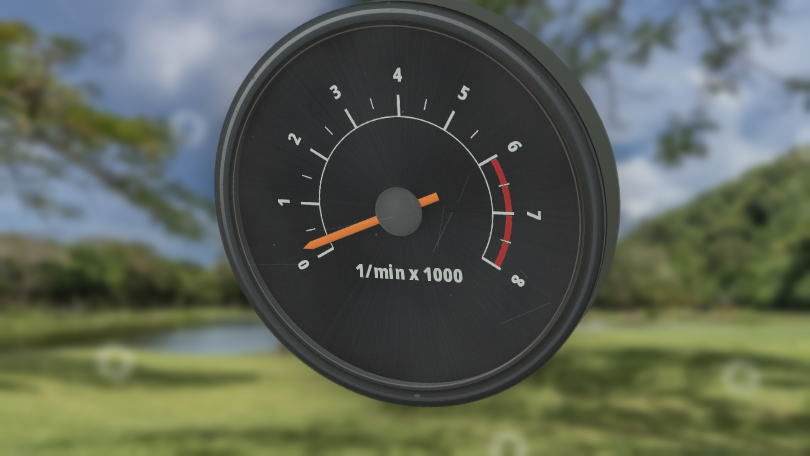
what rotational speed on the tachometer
250 rpm
